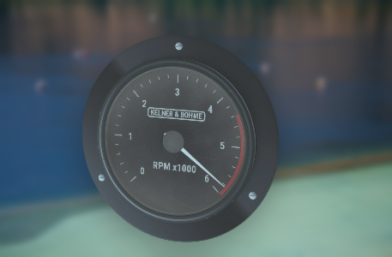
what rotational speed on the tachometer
5800 rpm
